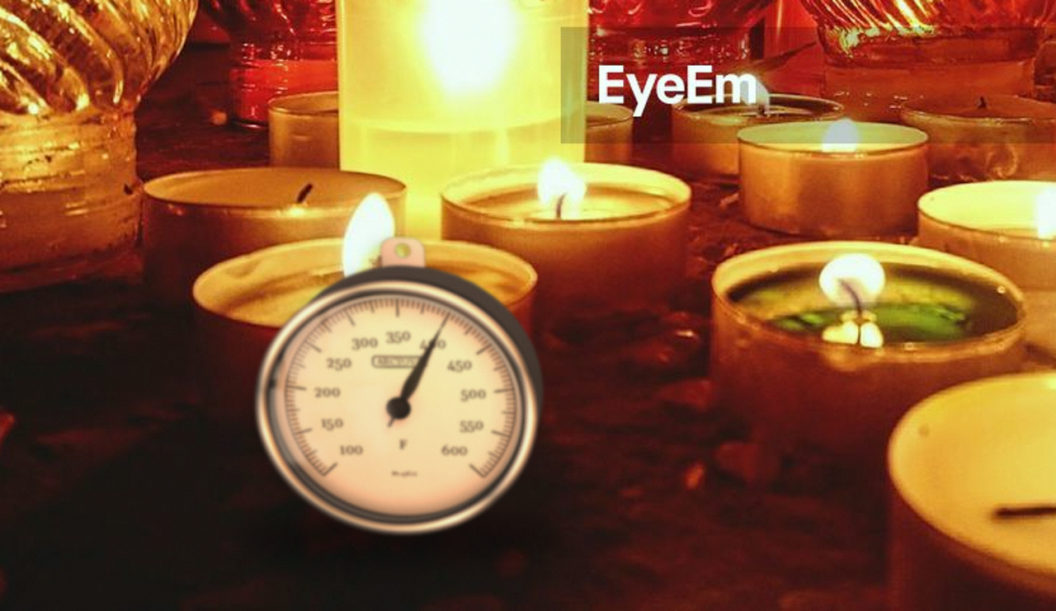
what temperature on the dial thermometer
400 °F
